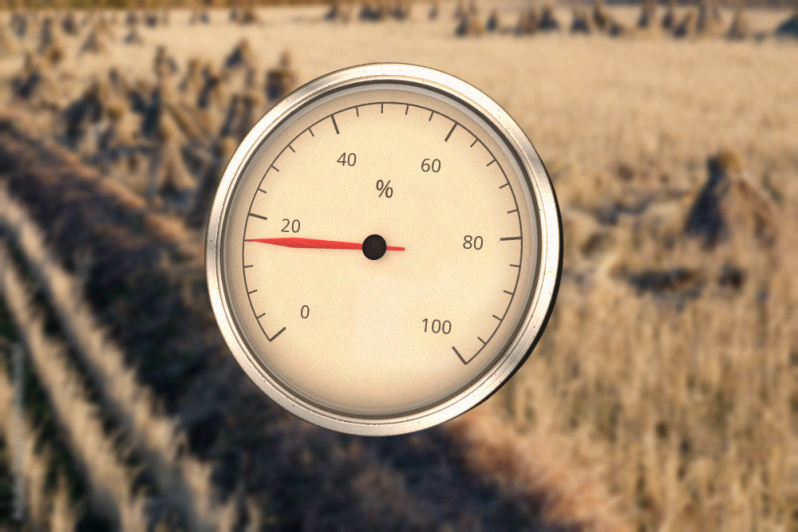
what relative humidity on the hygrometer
16 %
